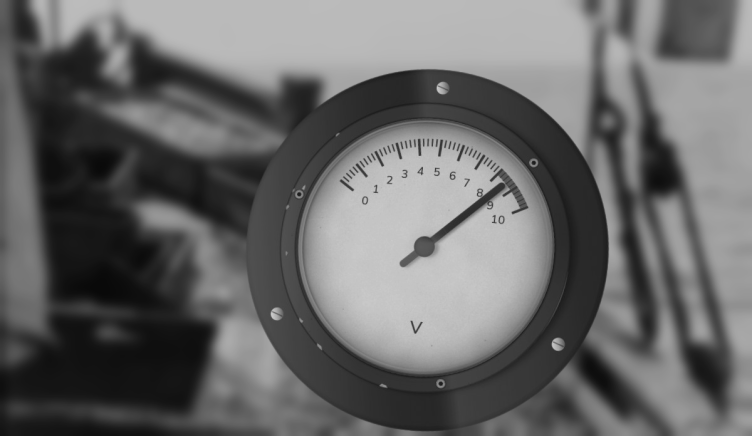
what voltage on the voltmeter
8.6 V
